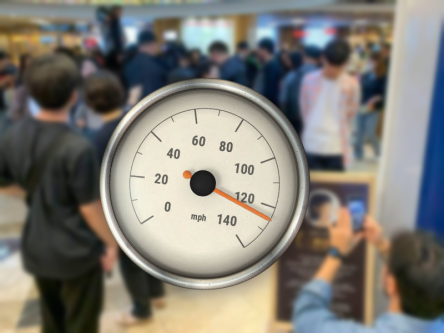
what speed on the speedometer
125 mph
